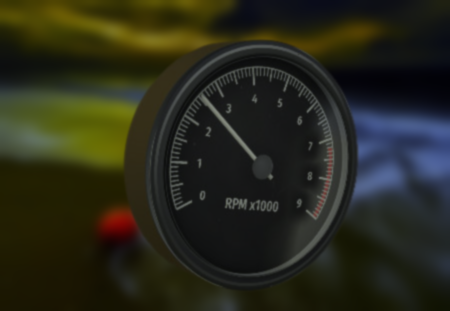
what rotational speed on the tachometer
2500 rpm
